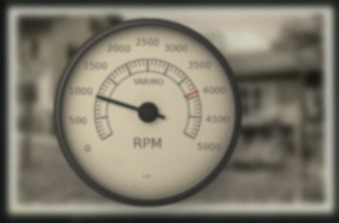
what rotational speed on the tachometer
1000 rpm
